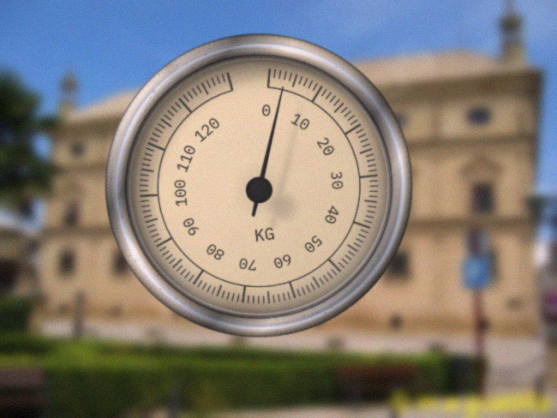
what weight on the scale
3 kg
